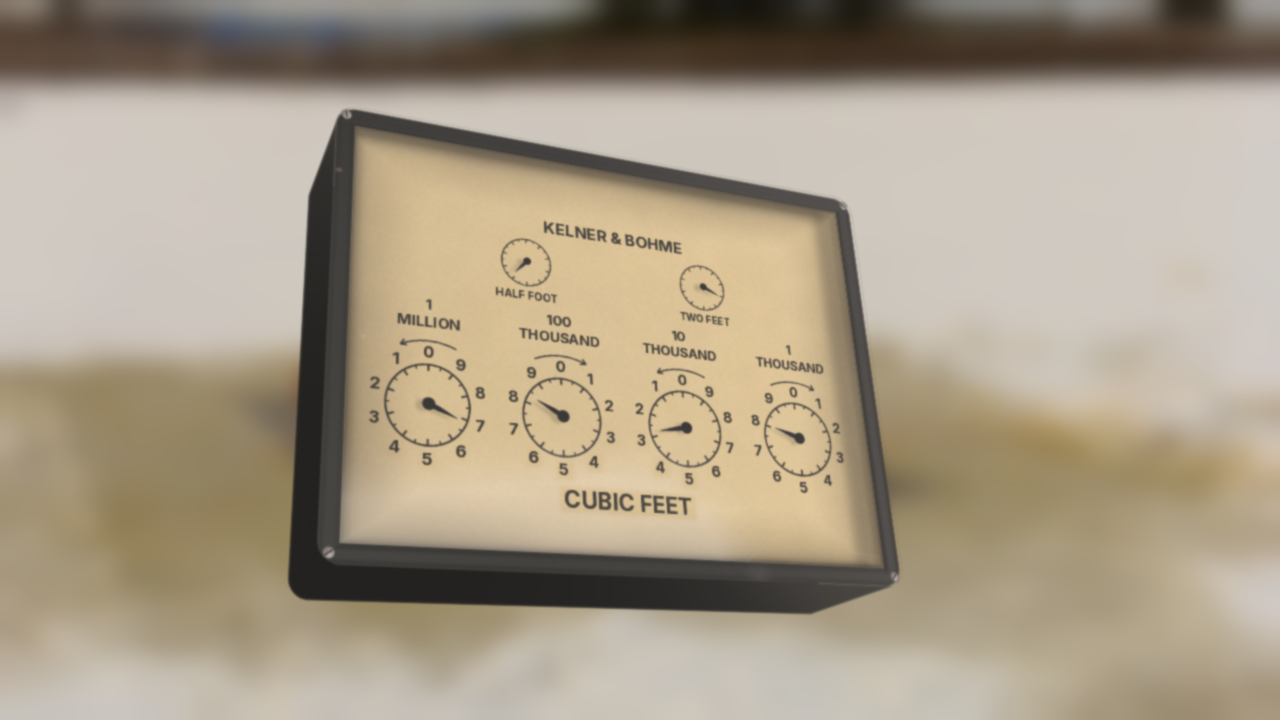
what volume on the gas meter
682800 ft³
